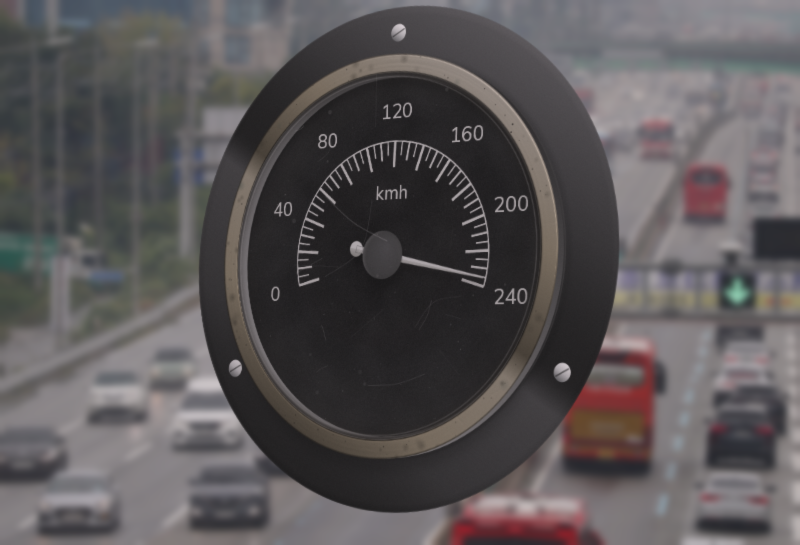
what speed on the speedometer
235 km/h
